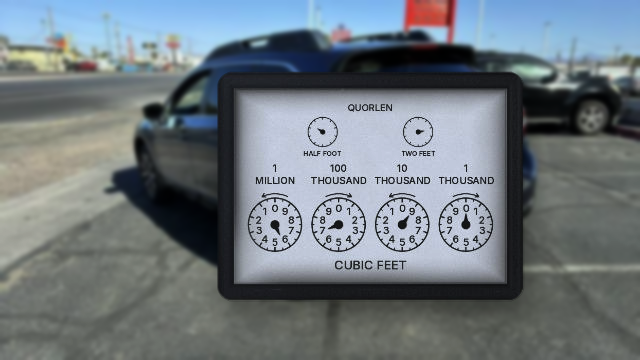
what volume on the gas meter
569000 ft³
